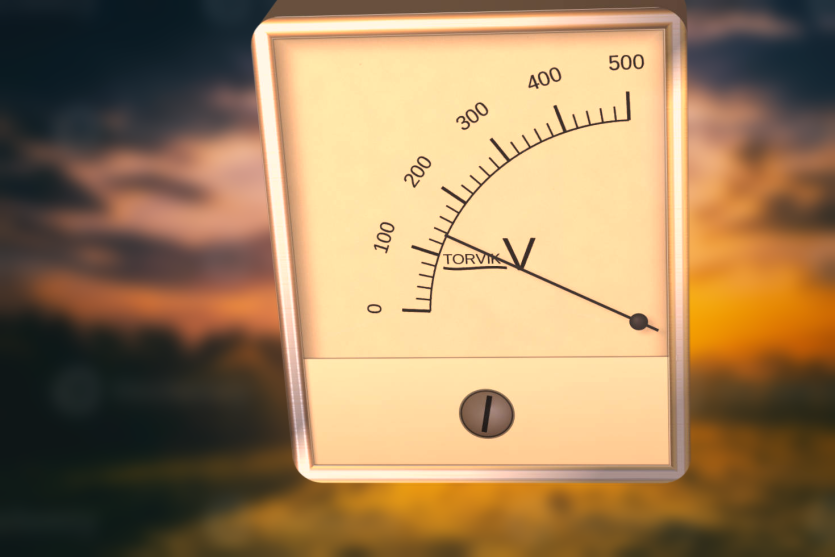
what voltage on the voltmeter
140 V
